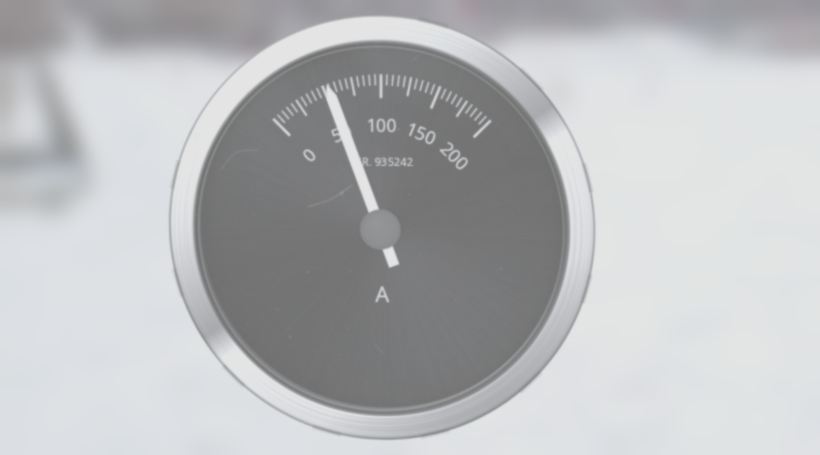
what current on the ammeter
55 A
